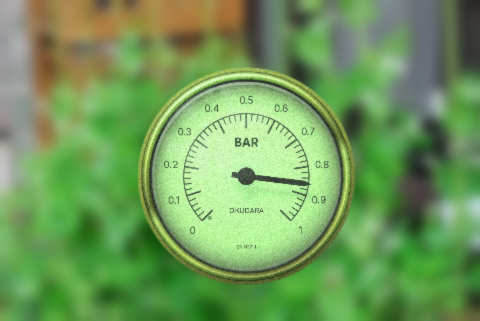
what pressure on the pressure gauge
0.86 bar
